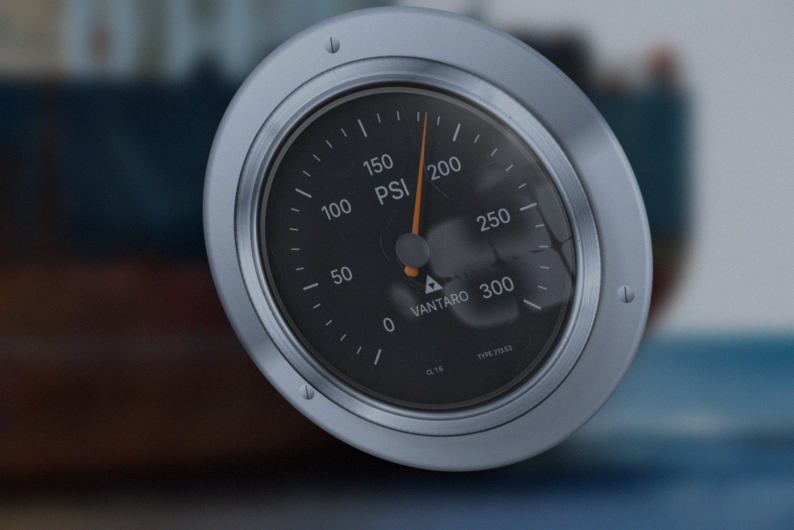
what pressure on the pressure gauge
185 psi
